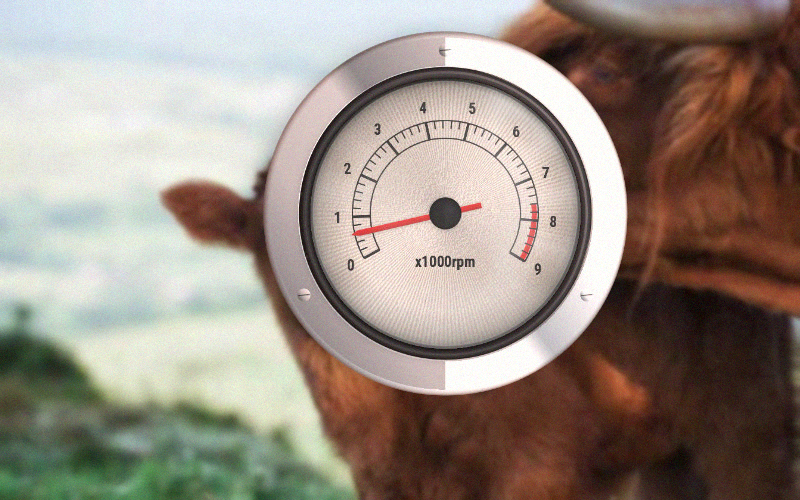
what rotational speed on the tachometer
600 rpm
